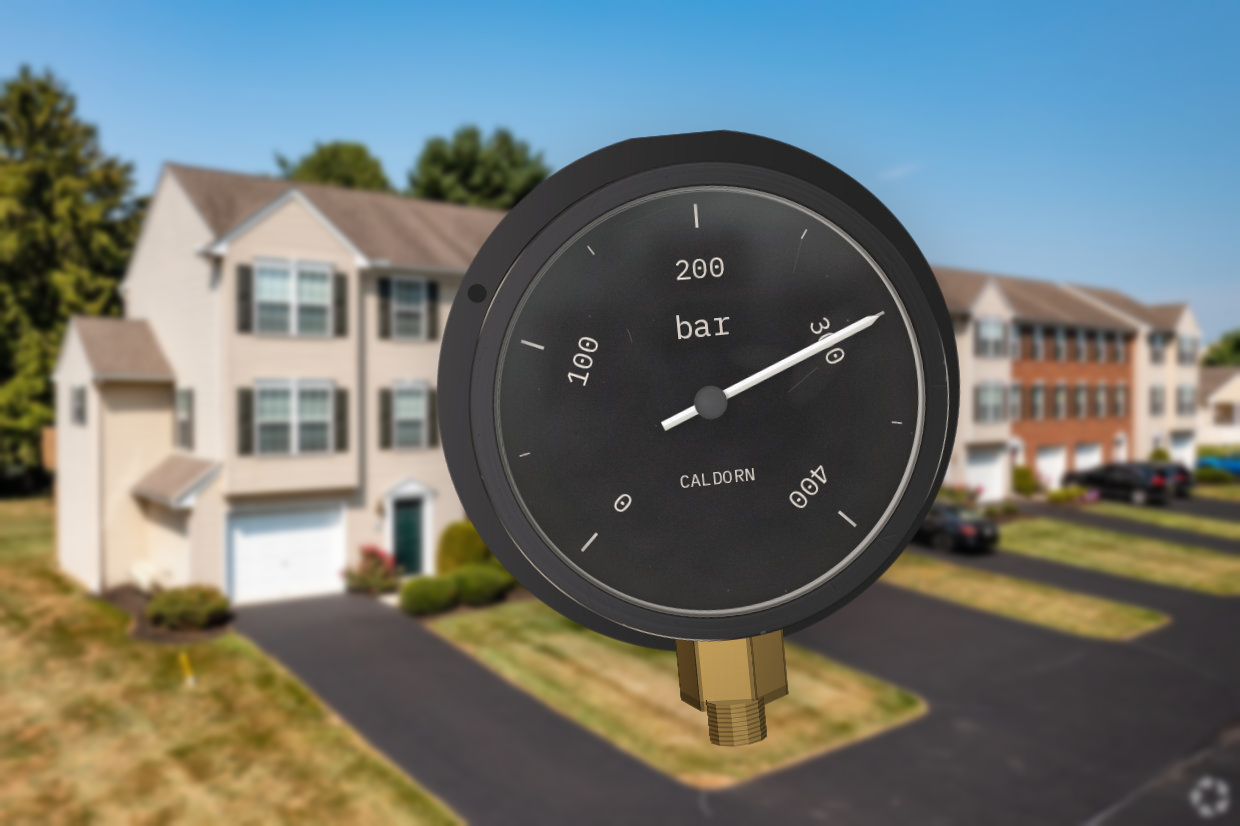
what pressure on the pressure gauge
300 bar
